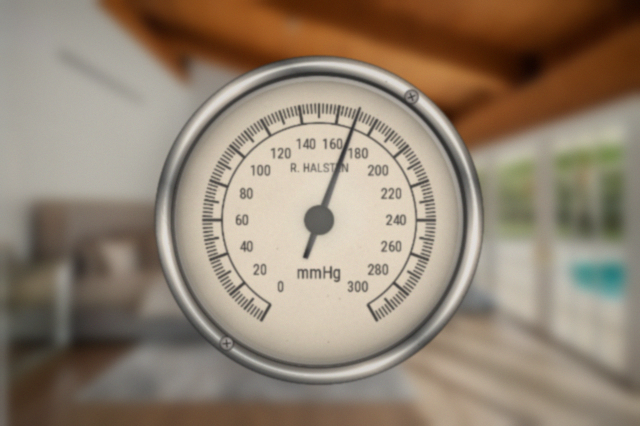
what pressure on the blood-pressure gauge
170 mmHg
